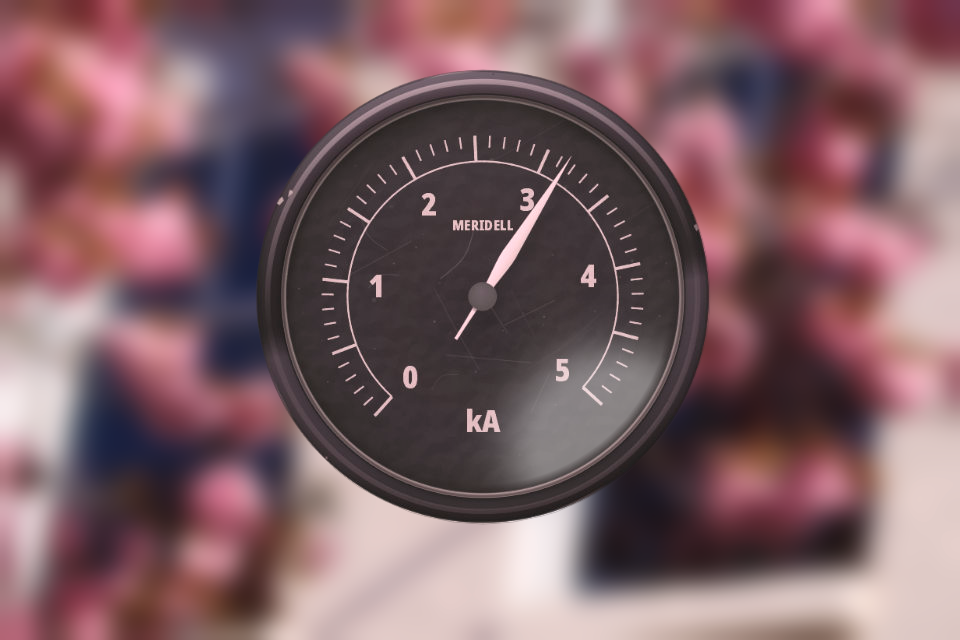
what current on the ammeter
3.15 kA
